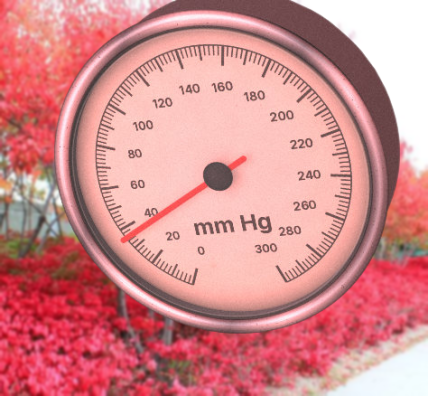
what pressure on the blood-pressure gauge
36 mmHg
